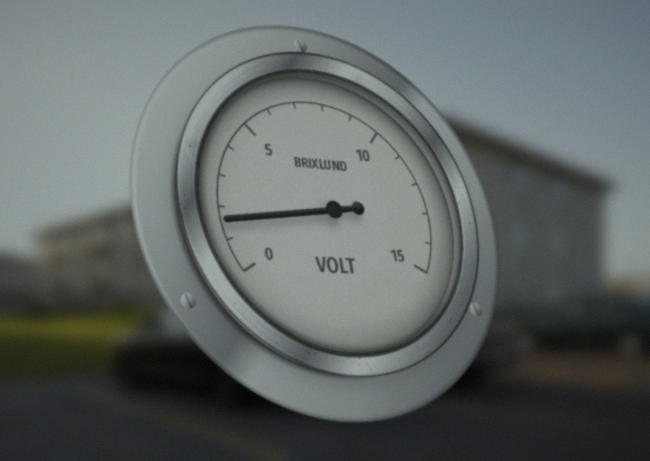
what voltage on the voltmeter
1.5 V
